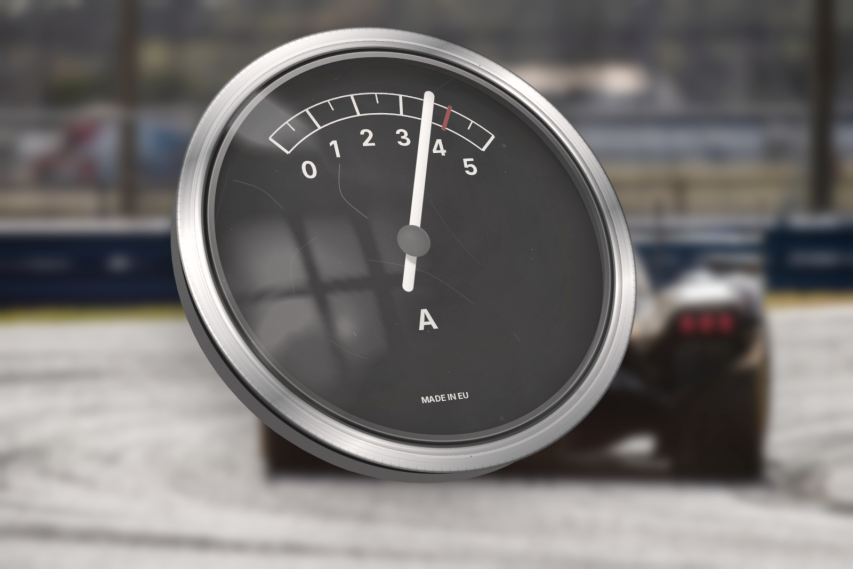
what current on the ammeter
3.5 A
